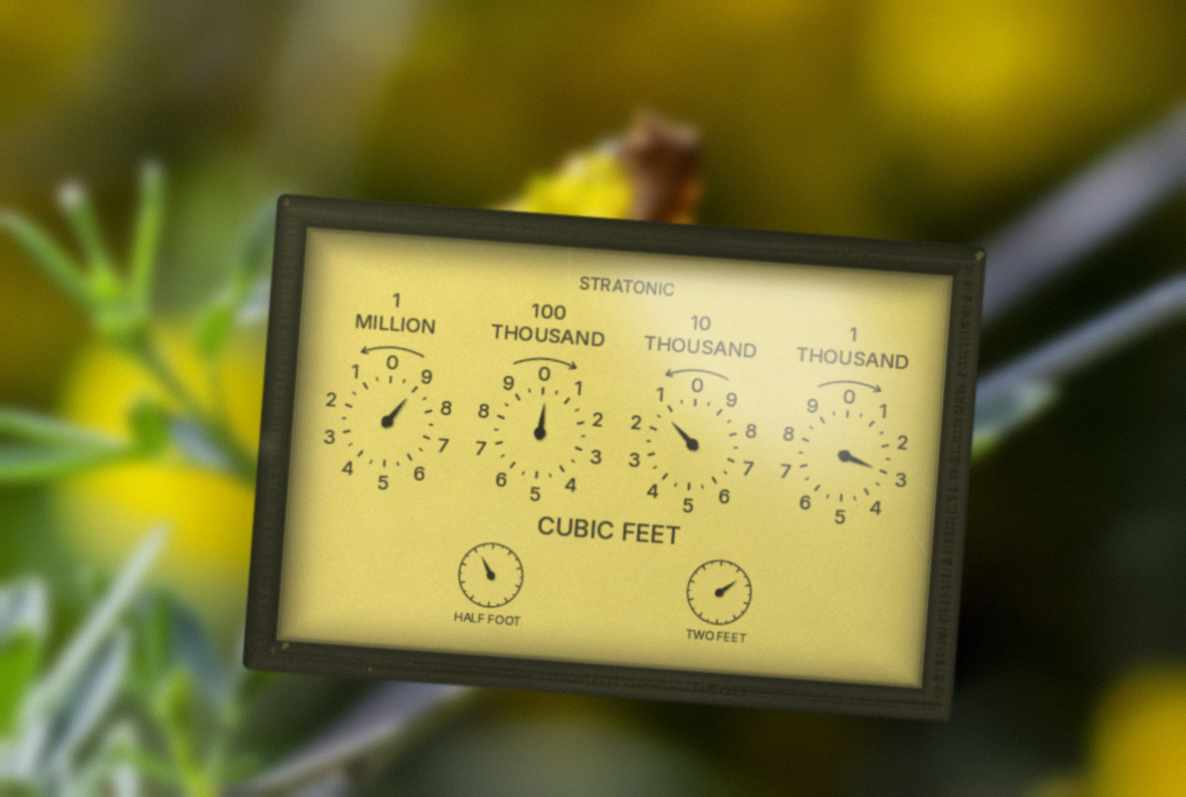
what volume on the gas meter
901300 ft³
